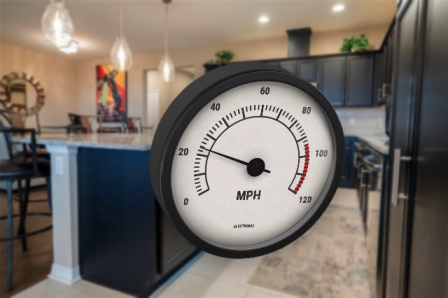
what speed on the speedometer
24 mph
